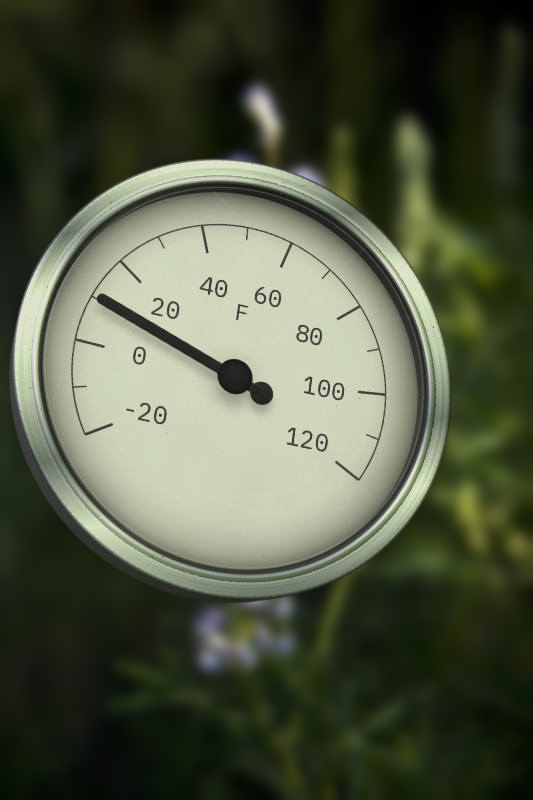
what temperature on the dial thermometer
10 °F
